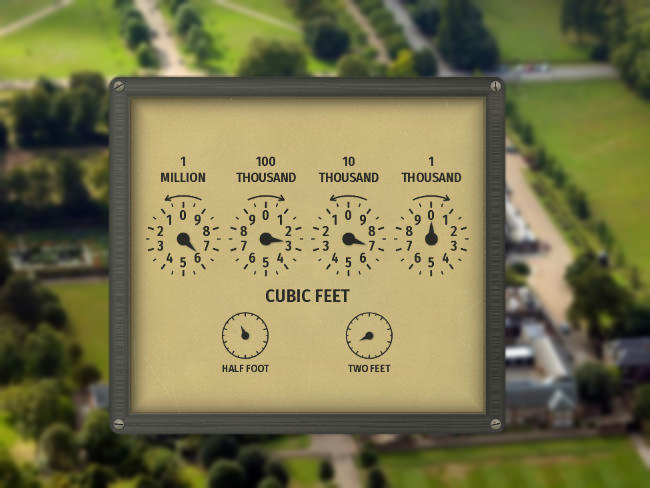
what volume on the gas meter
627000 ft³
